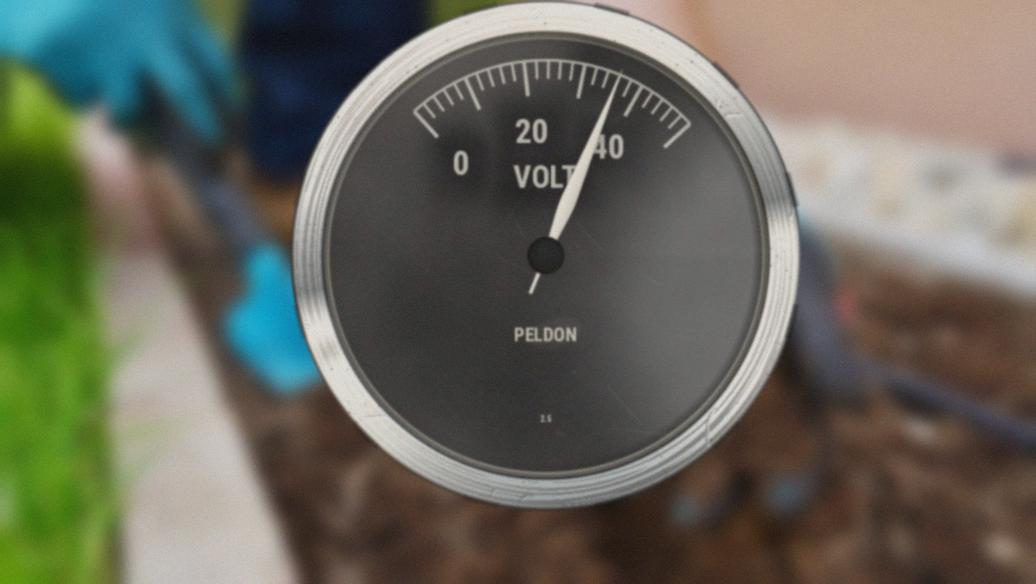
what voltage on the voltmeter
36 V
